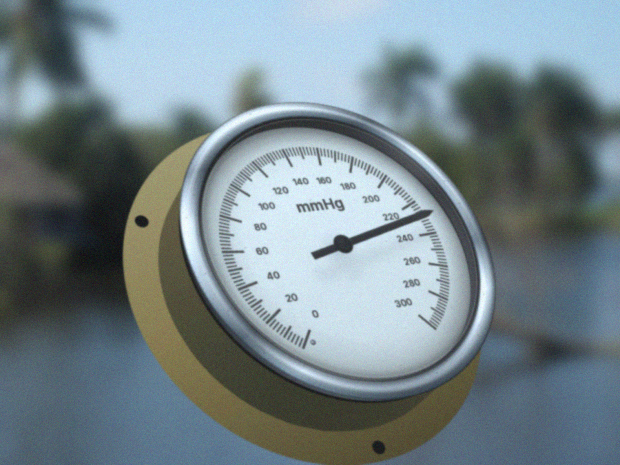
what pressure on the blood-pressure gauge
230 mmHg
